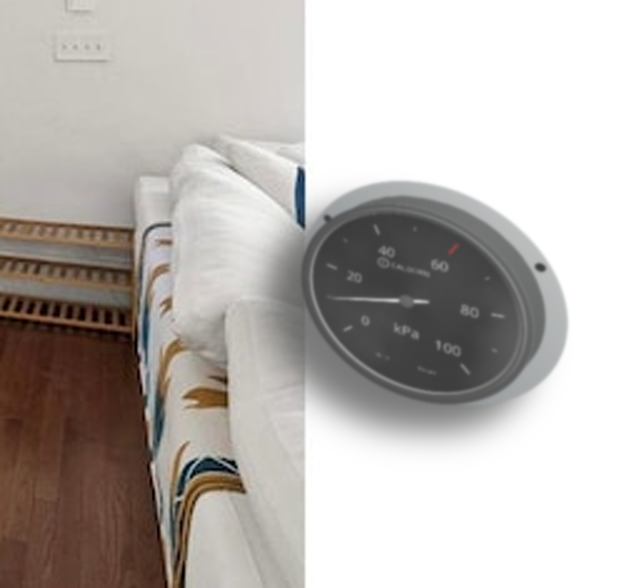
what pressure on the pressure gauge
10 kPa
